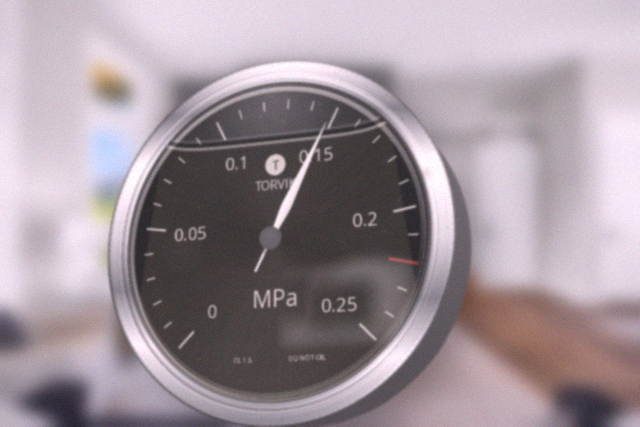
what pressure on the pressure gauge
0.15 MPa
